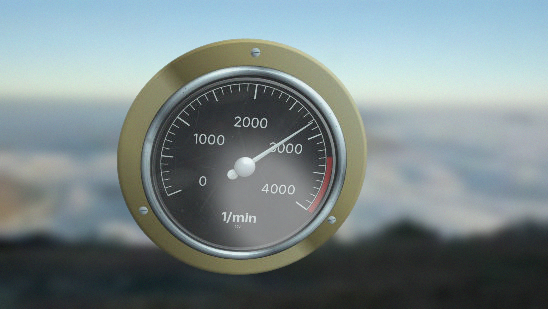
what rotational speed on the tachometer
2800 rpm
